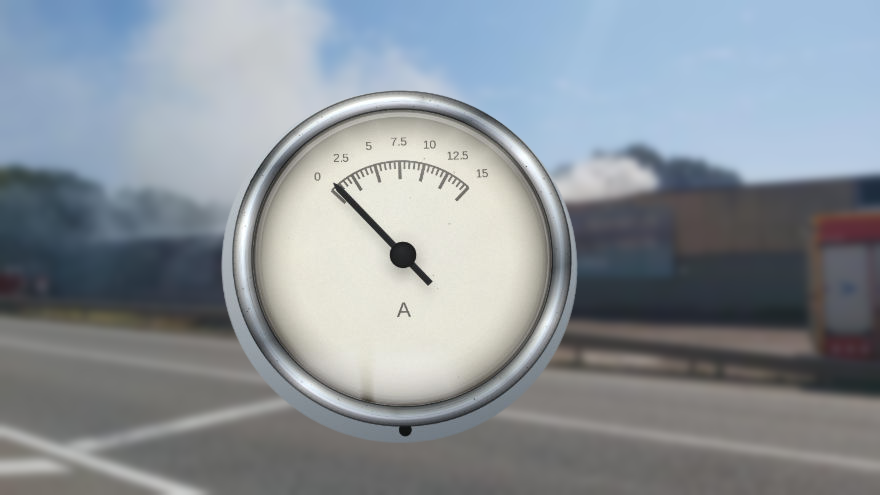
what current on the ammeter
0.5 A
